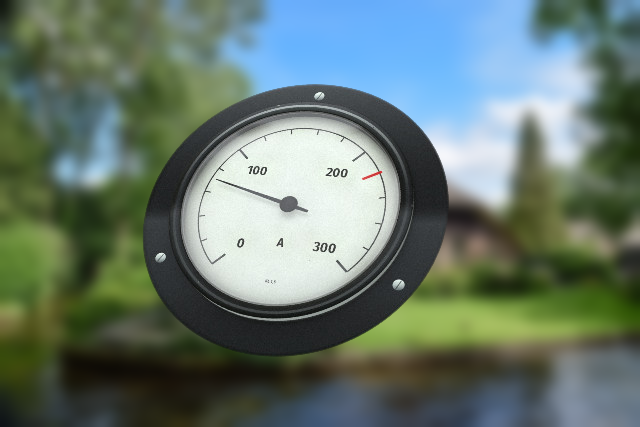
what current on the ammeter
70 A
